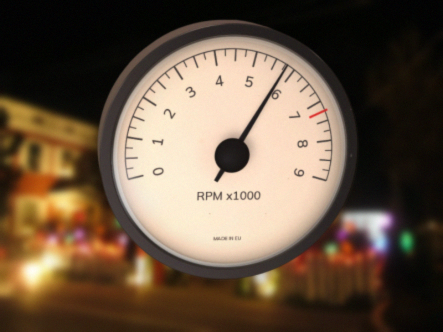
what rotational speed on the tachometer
5750 rpm
